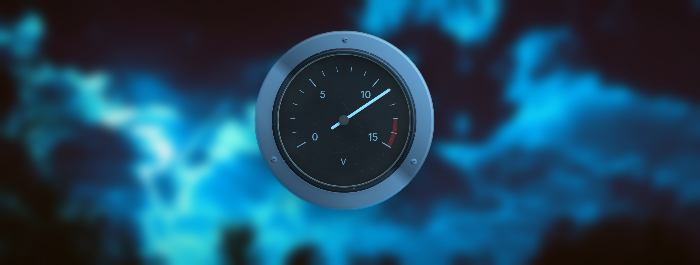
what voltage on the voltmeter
11 V
